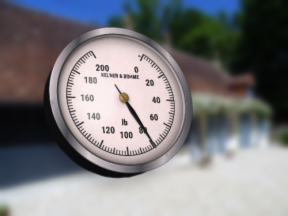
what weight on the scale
80 lb
